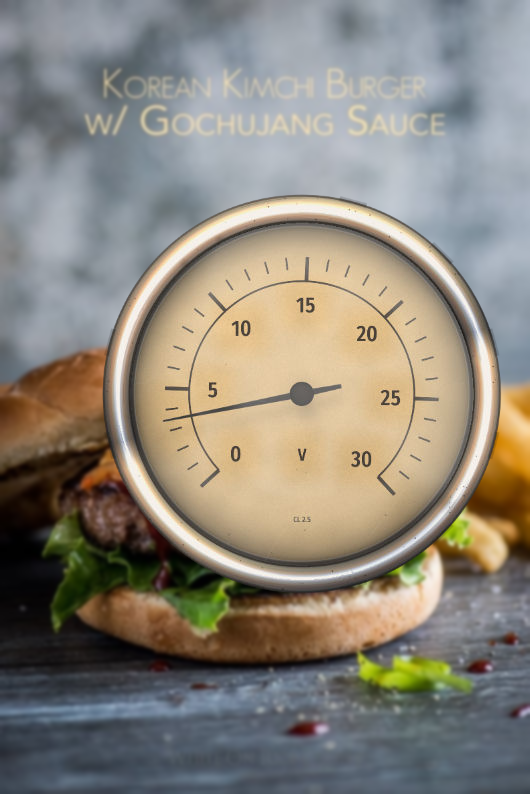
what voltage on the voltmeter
3.5 V
